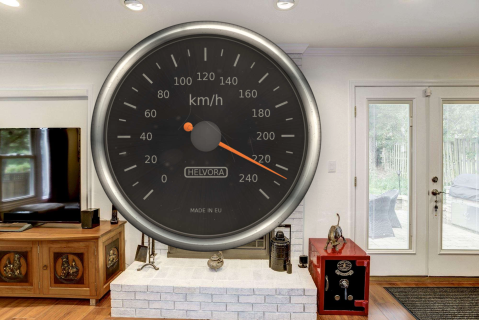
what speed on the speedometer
225 km/h
